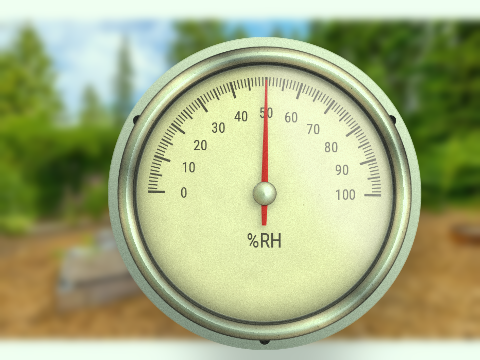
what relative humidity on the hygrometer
50 %
